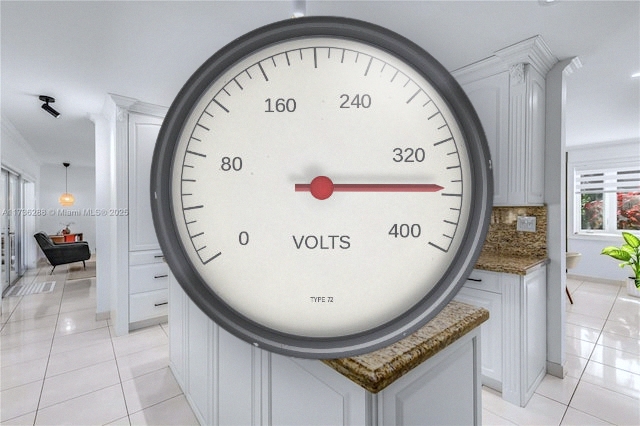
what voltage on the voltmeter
355 V
